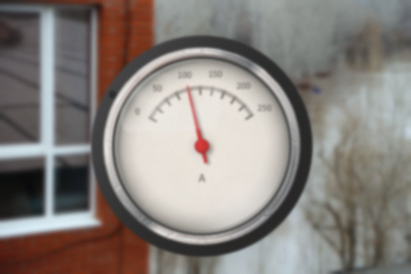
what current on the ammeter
100 A
